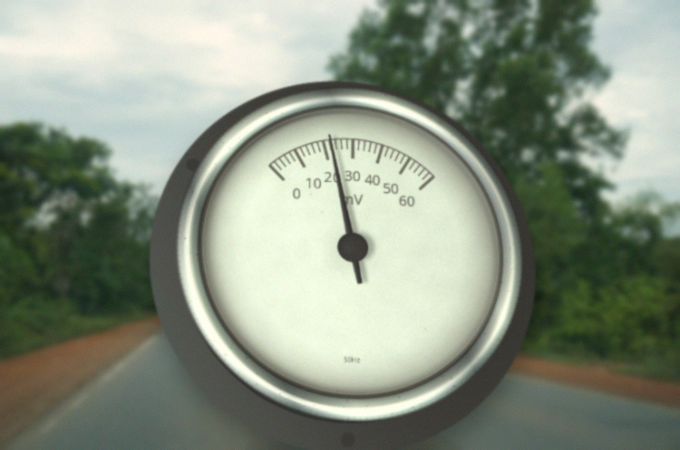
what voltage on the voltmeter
22 mV
